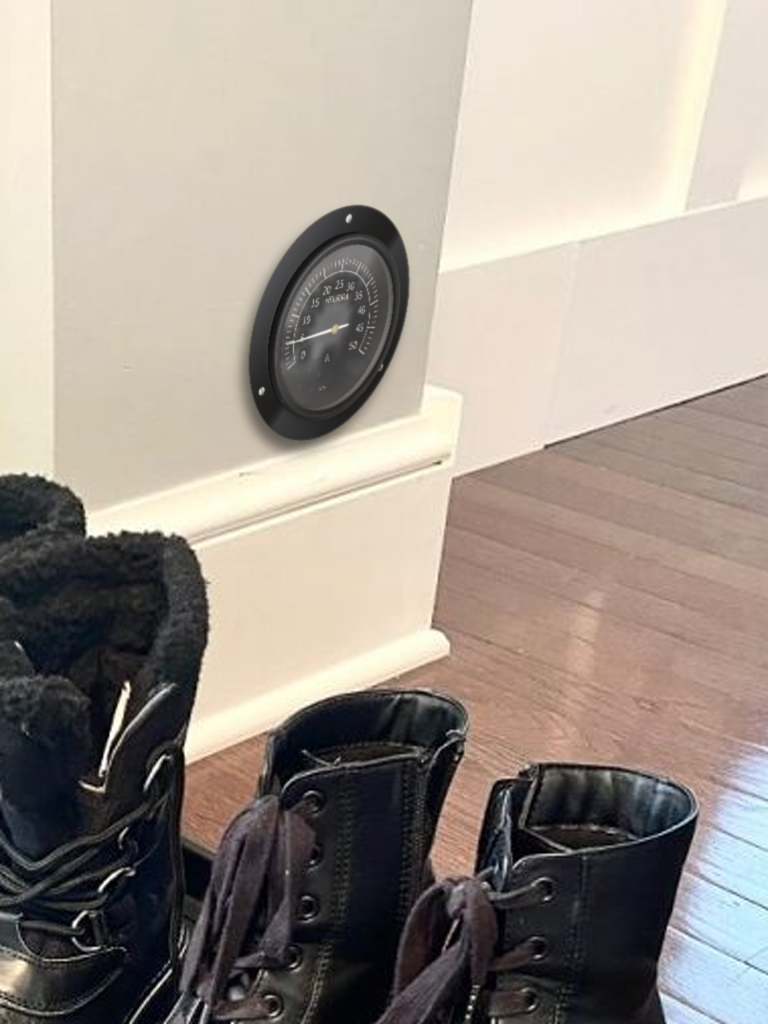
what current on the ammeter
5 A
